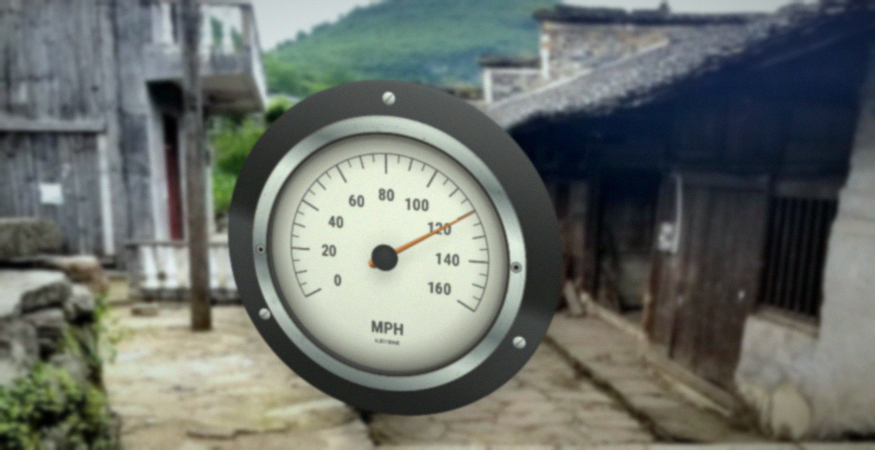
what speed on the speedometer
120 mph
